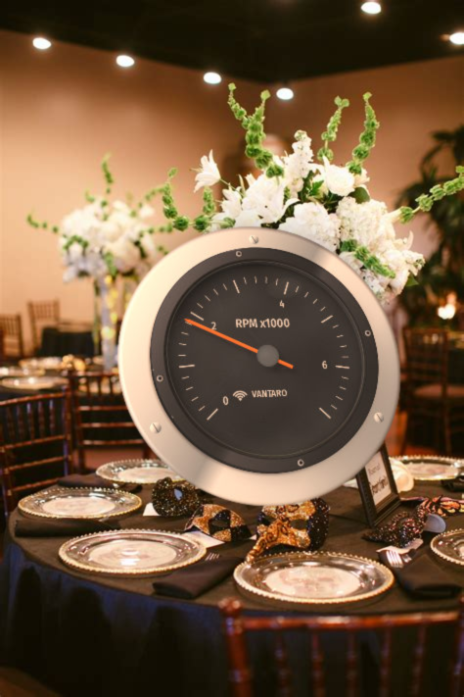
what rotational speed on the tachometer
1800 rpm
